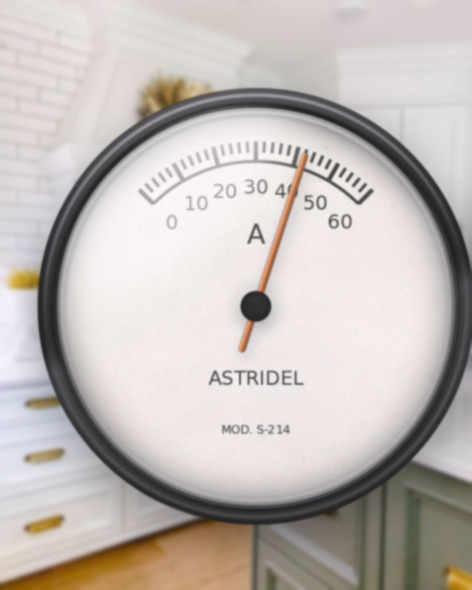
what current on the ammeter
42 A
